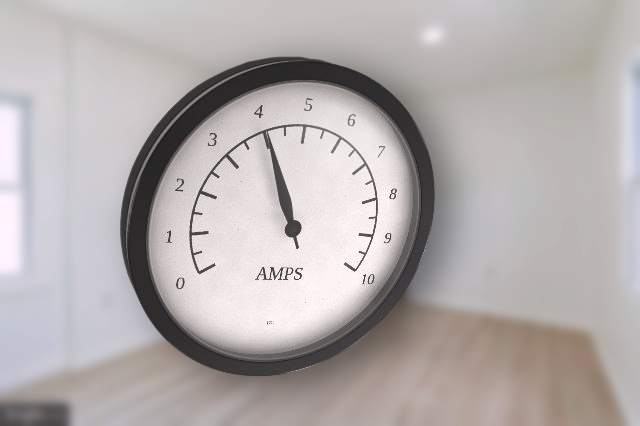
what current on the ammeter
4 A
